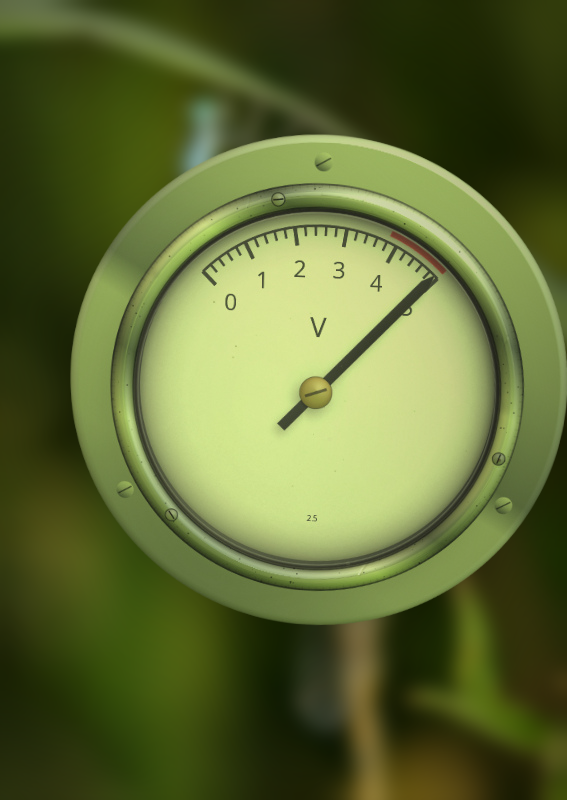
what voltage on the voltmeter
4.9 V
